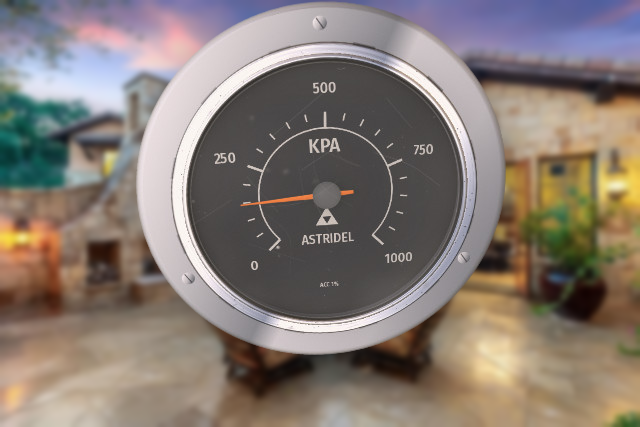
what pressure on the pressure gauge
150 kPa
